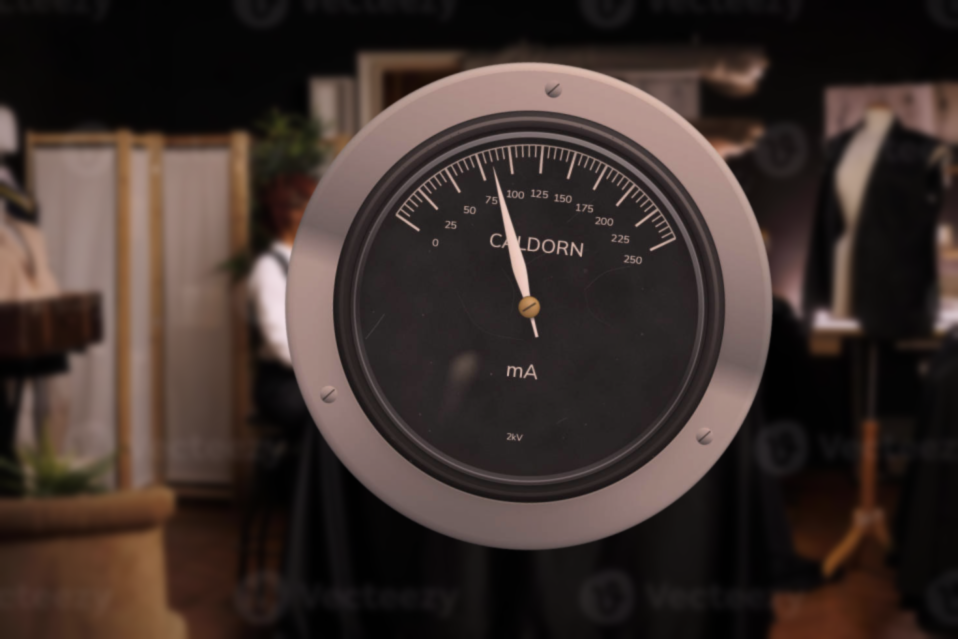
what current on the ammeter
85 mA
